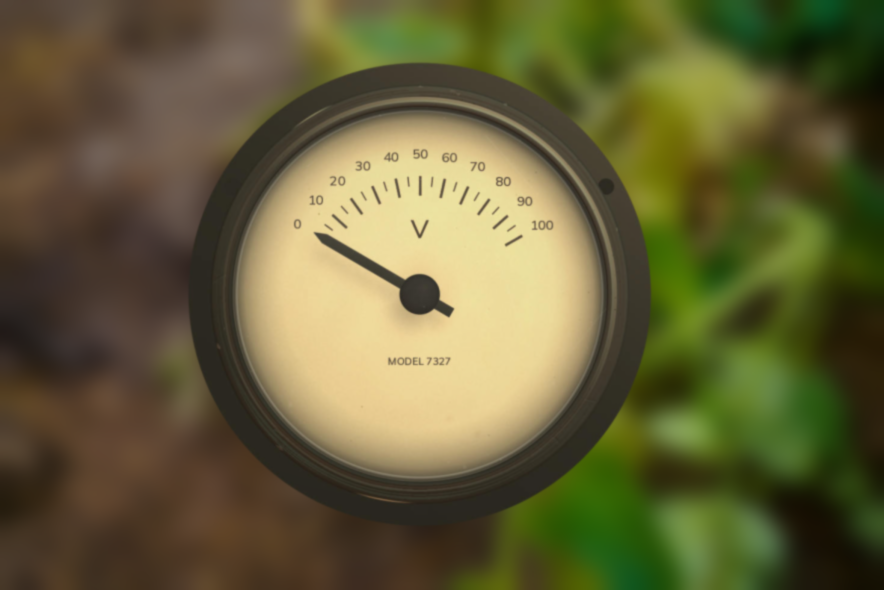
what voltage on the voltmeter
0 V
